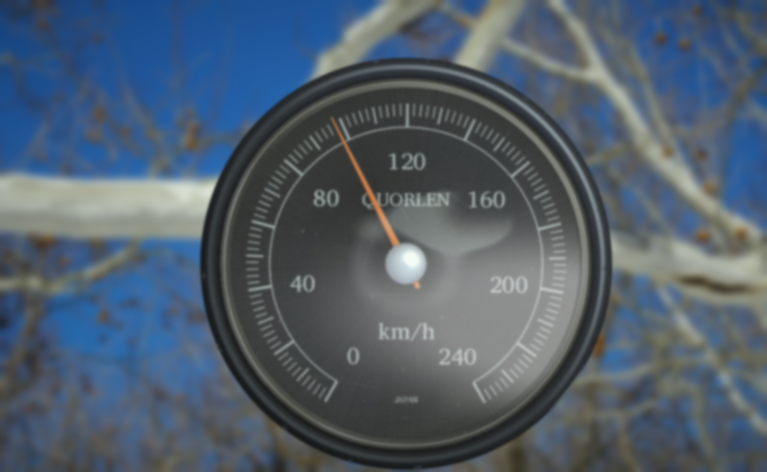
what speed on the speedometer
98 km/h
